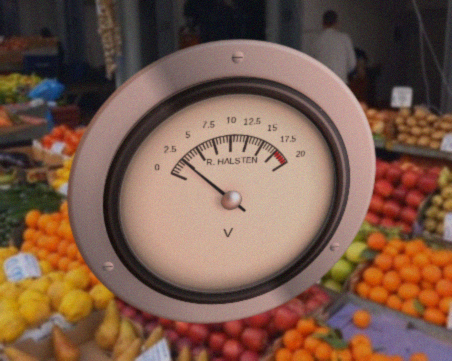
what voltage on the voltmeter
2.5 V
